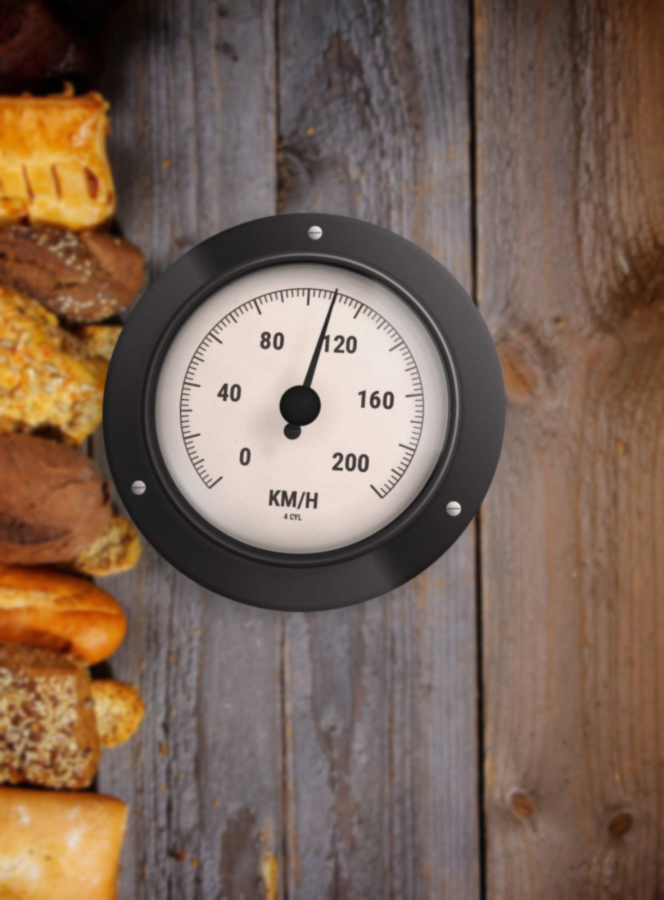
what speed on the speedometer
110 km/h
